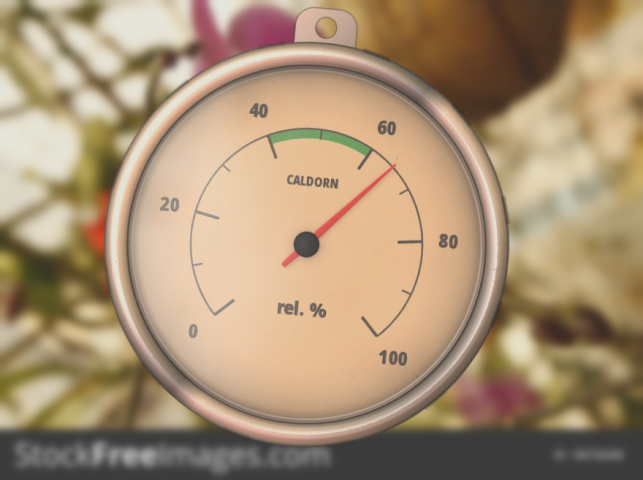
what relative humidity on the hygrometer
65 %
